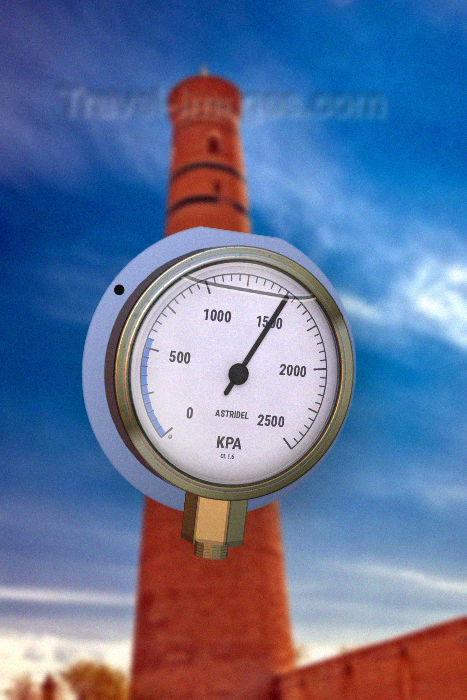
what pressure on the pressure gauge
1500 kPa
